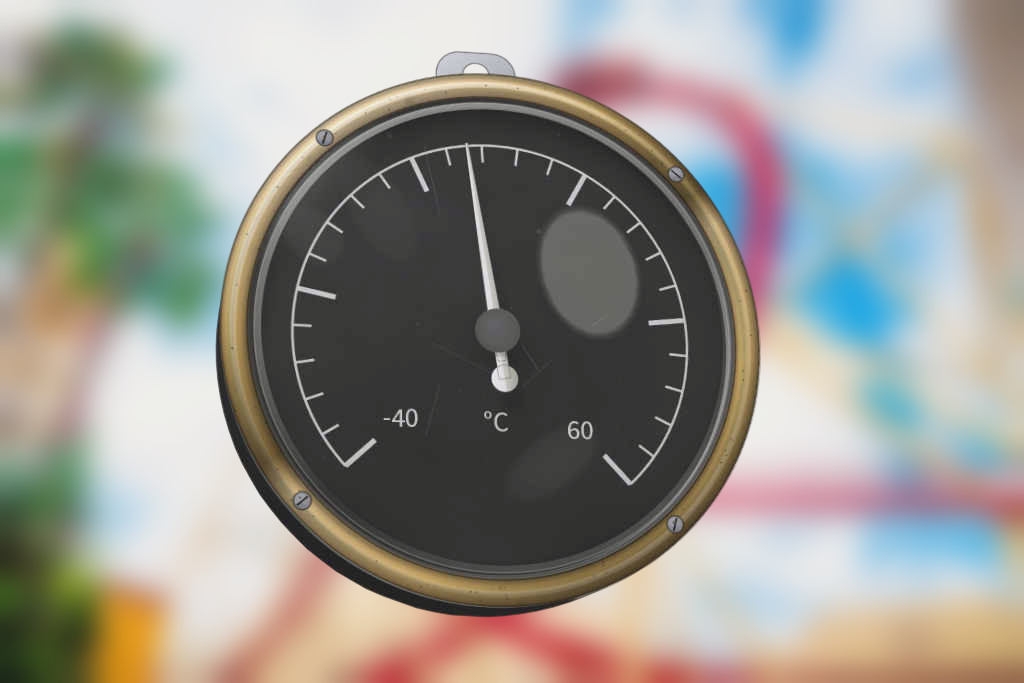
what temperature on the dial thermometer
6 °C
